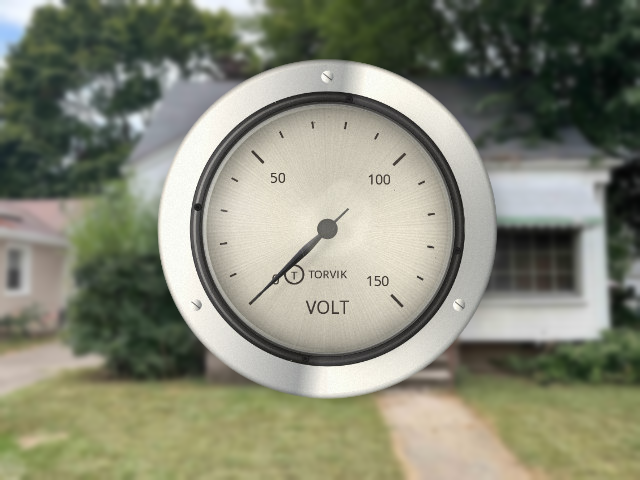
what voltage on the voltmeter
0 V
